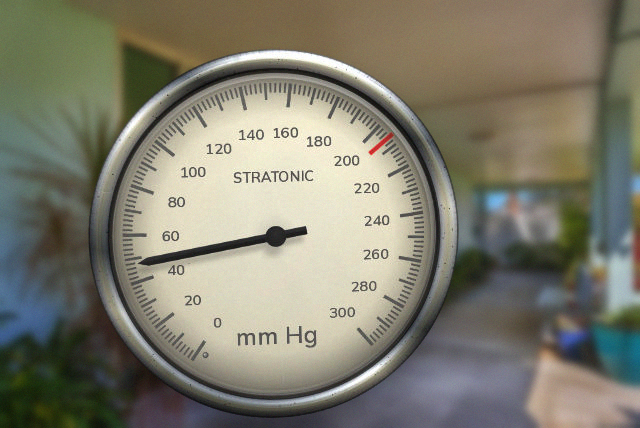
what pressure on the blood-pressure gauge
48 mmHg
